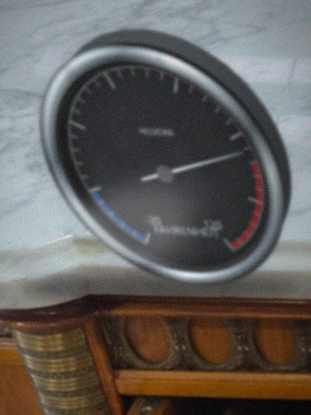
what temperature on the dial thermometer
84 °F
